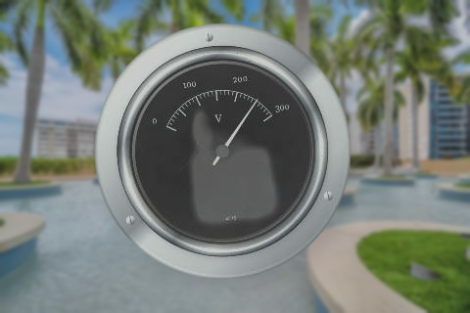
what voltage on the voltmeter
250 V
